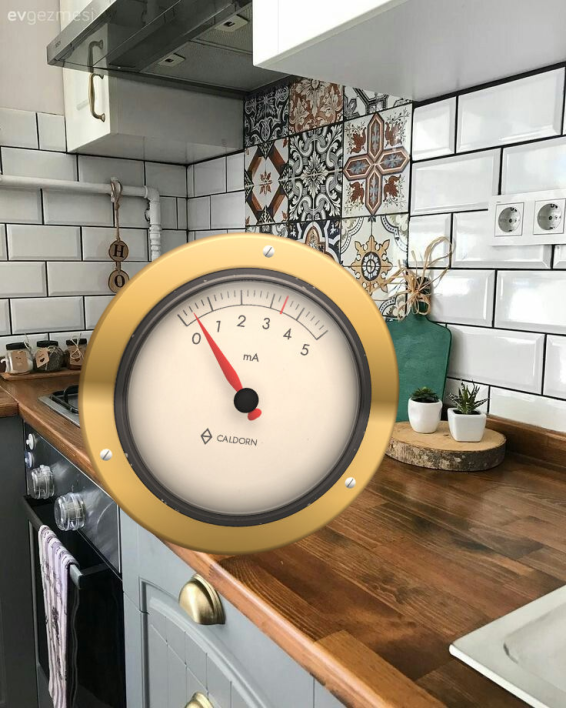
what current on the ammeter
0.4 mA
